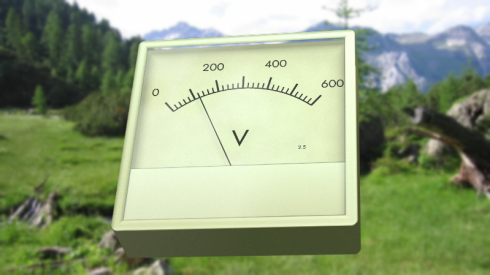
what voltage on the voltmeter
120 V
